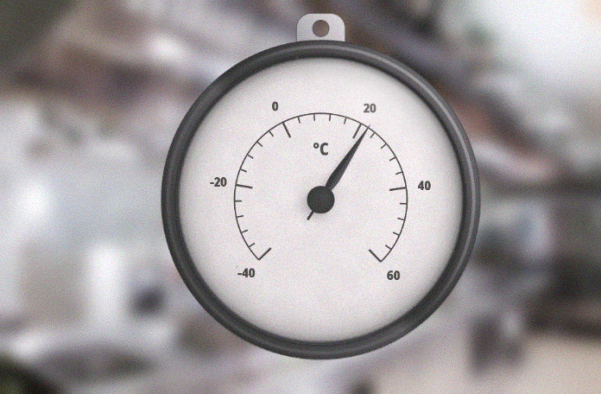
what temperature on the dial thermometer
22 °C
